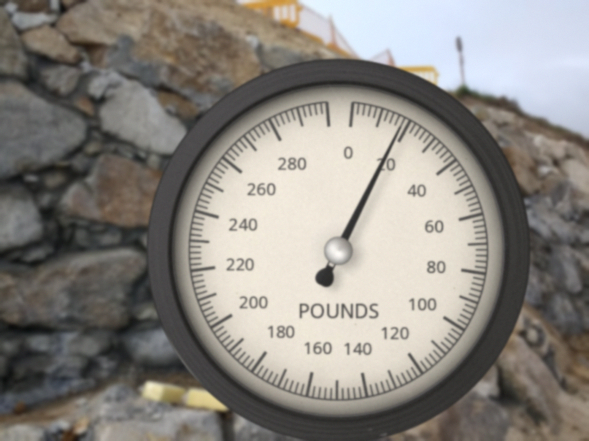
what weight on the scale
18 lb
